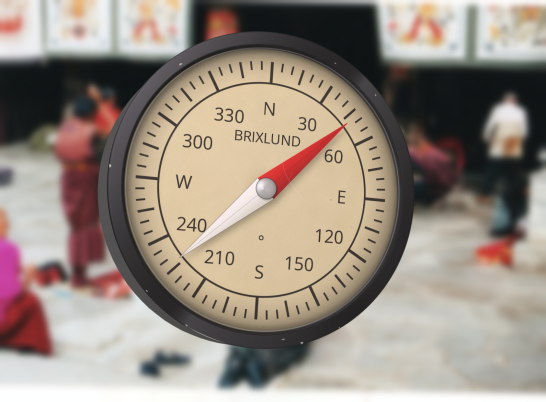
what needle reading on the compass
47.5 °
